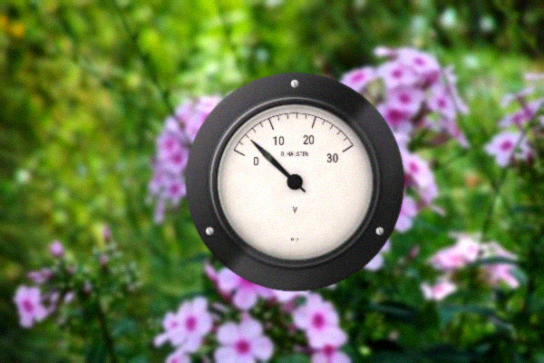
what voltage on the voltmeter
4 V
